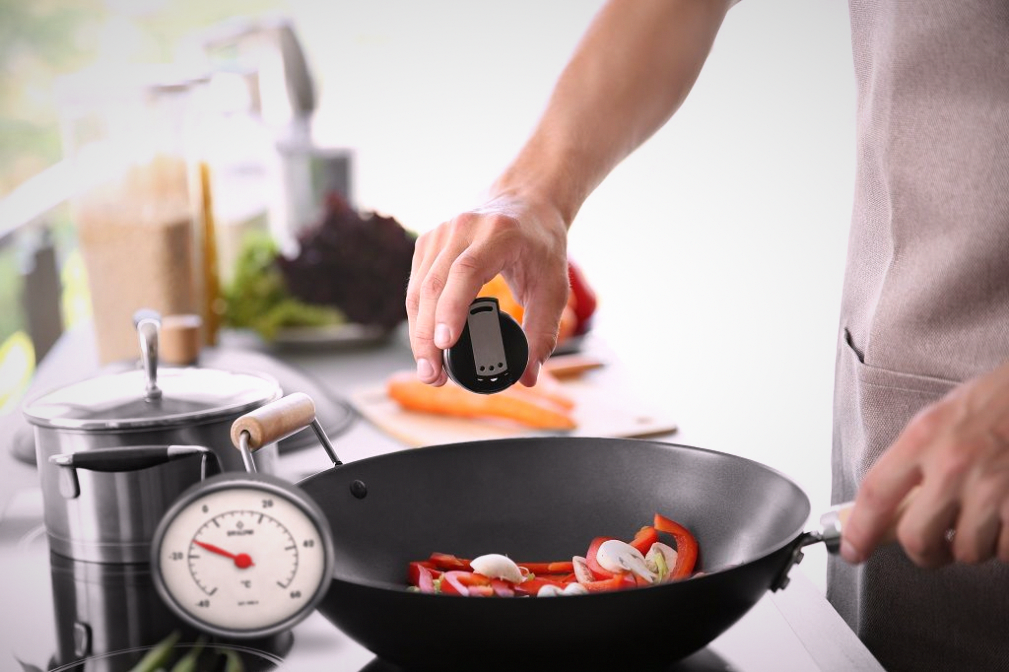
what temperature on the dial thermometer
-12 °C
